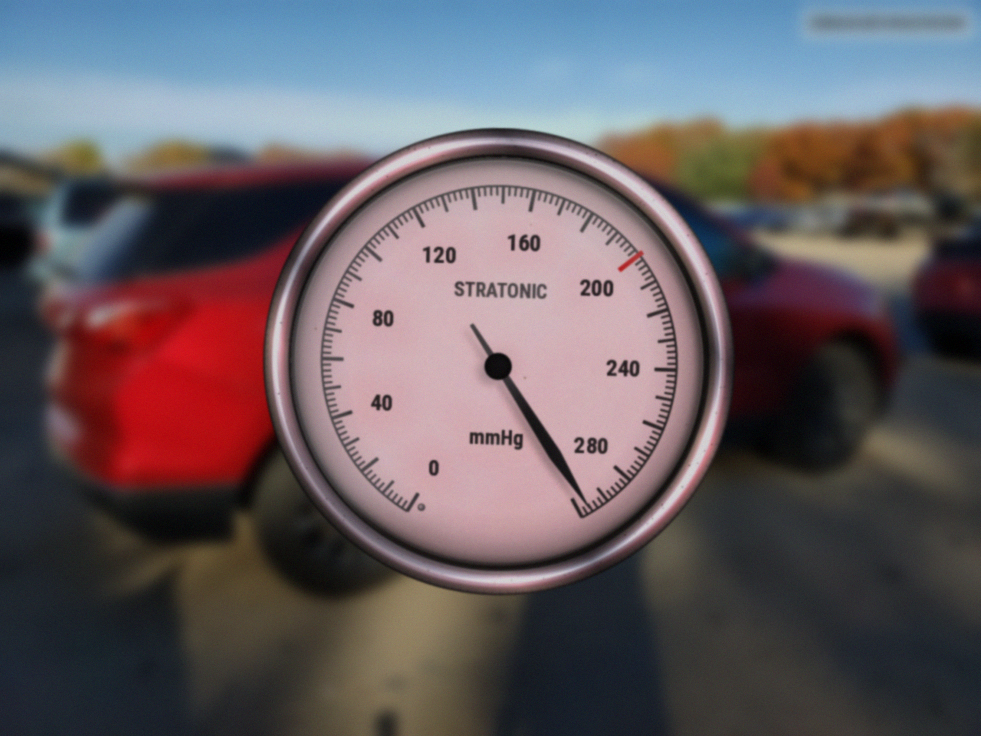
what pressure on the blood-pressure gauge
296 mmHg
